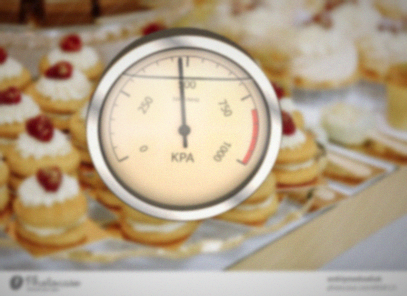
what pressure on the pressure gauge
475 kPa
